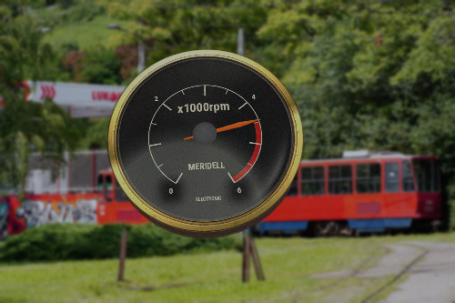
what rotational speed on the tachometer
4500 rpm
